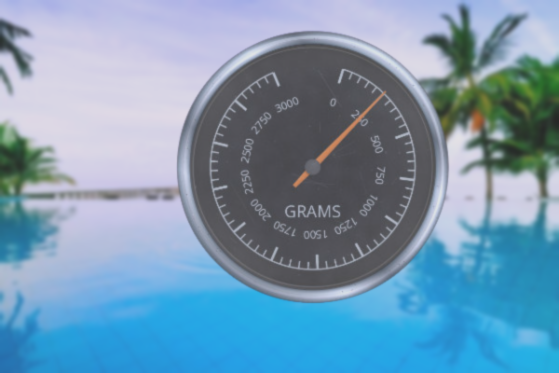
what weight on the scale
250 g
